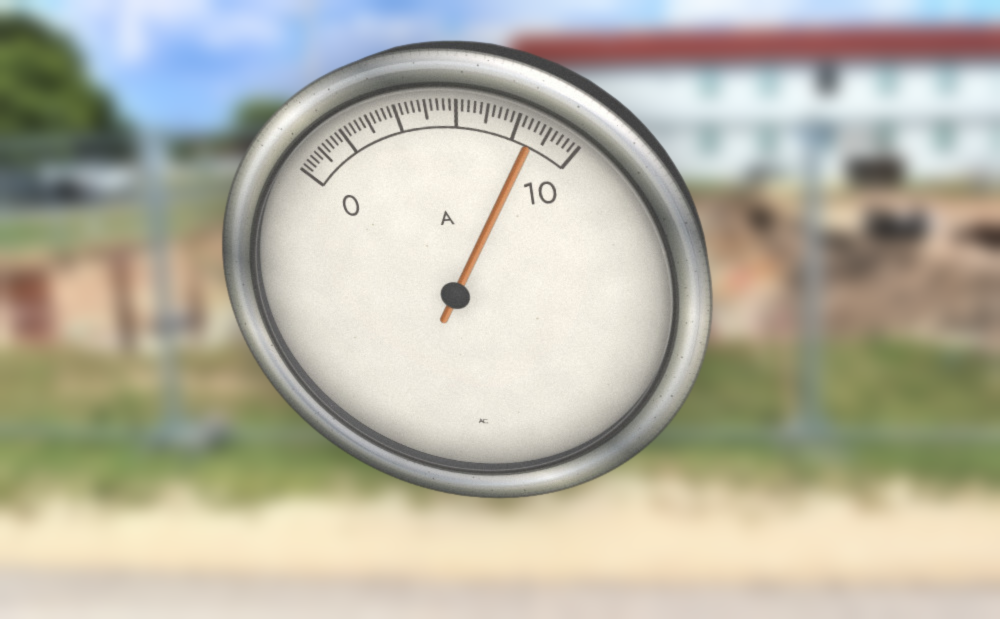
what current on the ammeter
8.6 A
